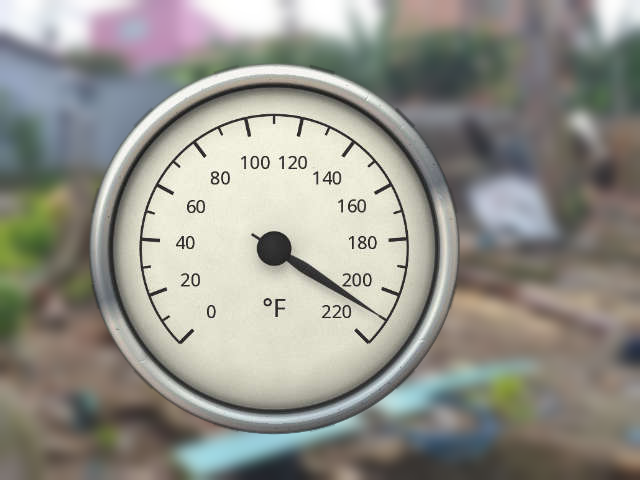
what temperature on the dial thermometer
210 °F
